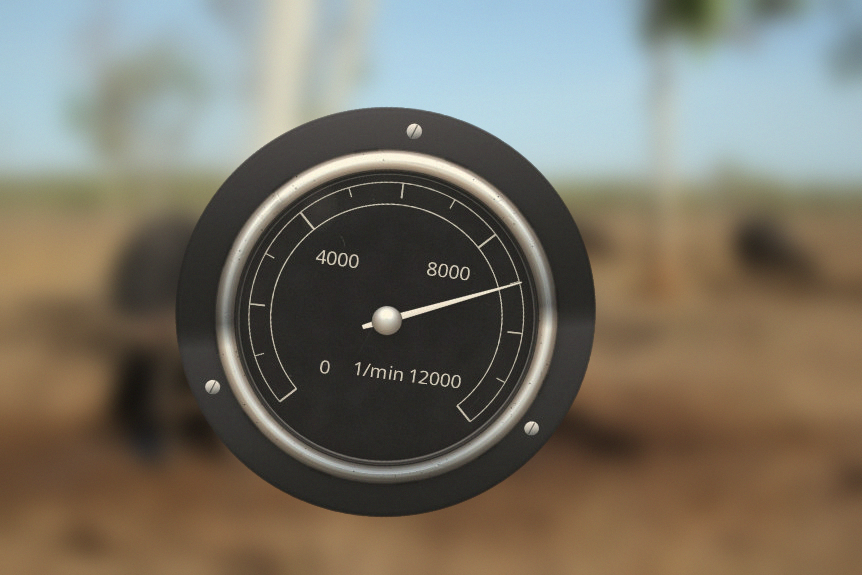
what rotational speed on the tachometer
9000 rpm
